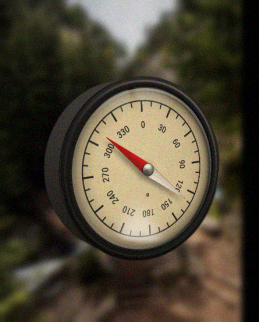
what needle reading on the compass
310 °
